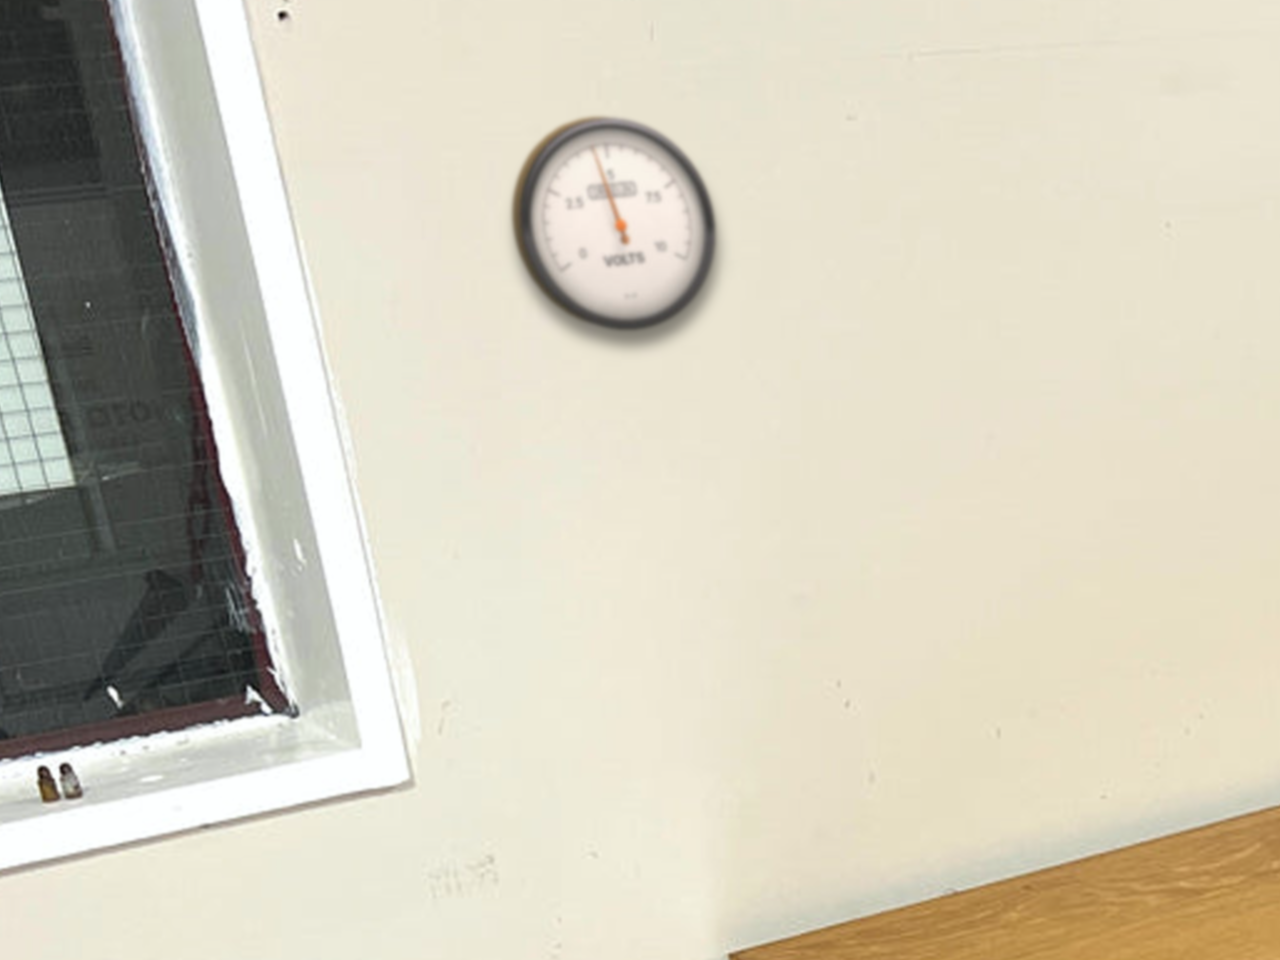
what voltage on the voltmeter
4.5 V
